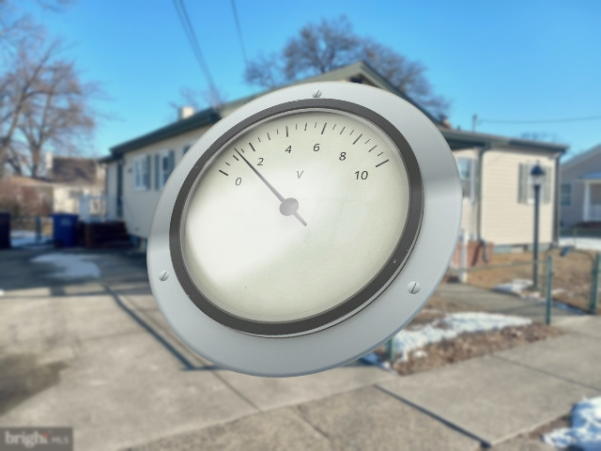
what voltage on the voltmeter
1.25 V
